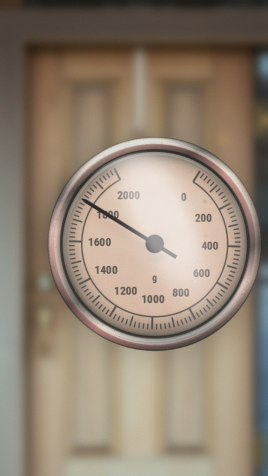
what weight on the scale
1800 g
